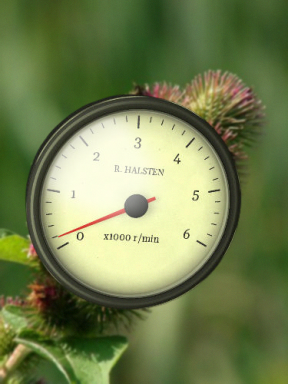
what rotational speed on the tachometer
200 rpm
